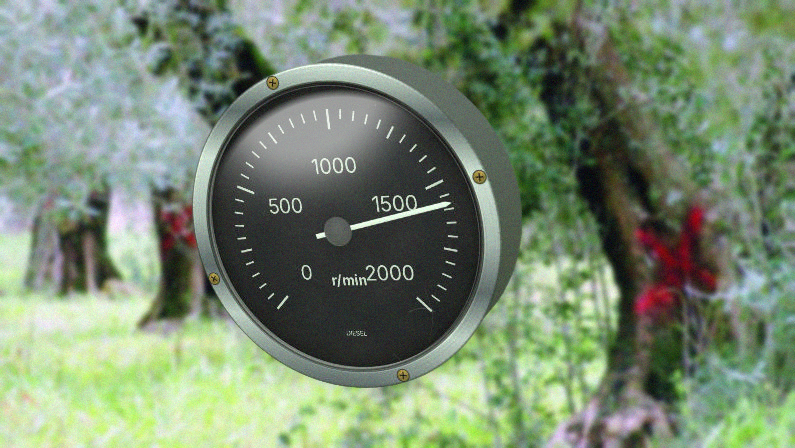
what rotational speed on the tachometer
1575 rpm
